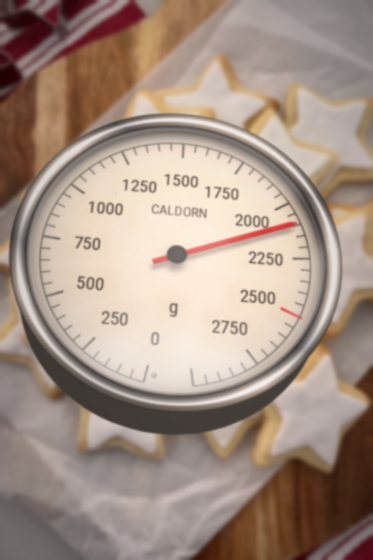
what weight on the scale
2100 g
